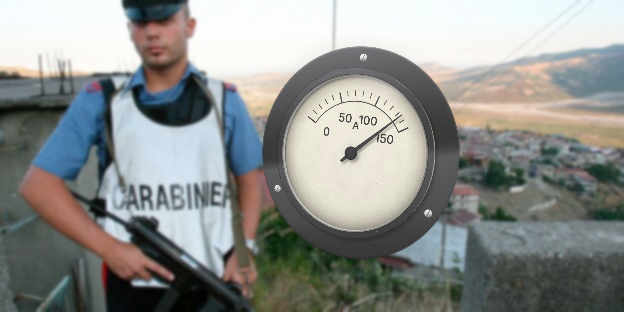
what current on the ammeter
135 A
